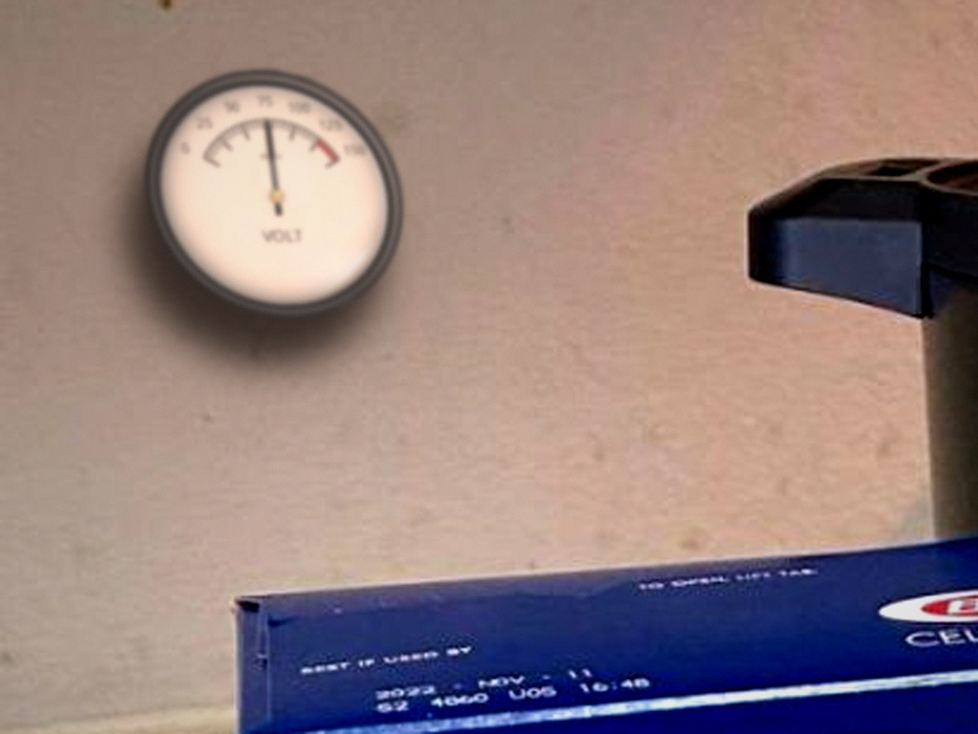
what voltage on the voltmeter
75 V
